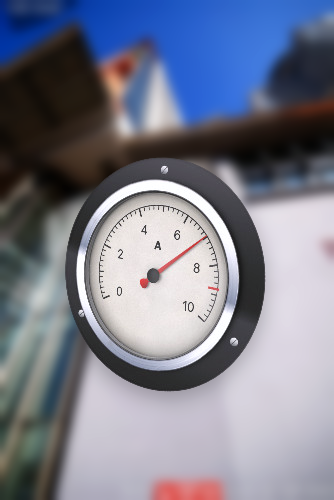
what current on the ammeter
7 A
